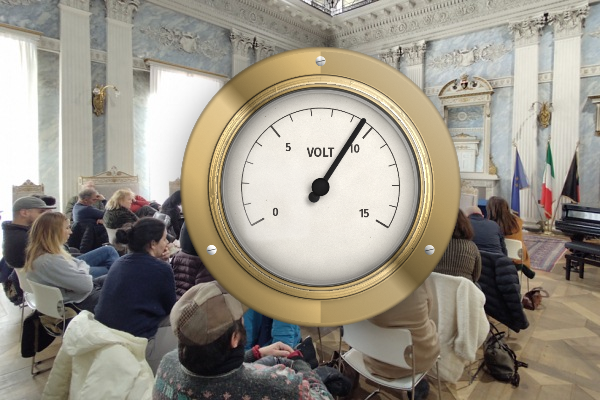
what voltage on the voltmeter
9.5 V
